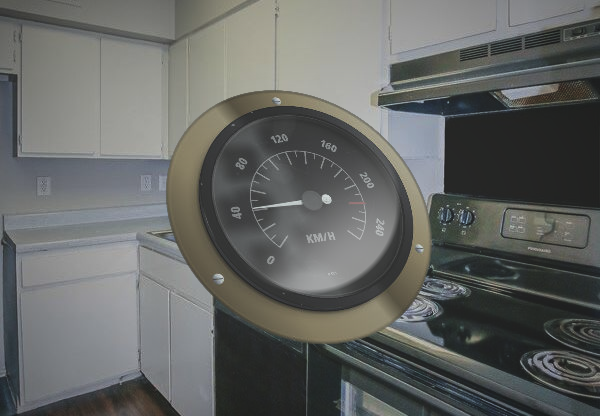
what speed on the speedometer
40 km/h
